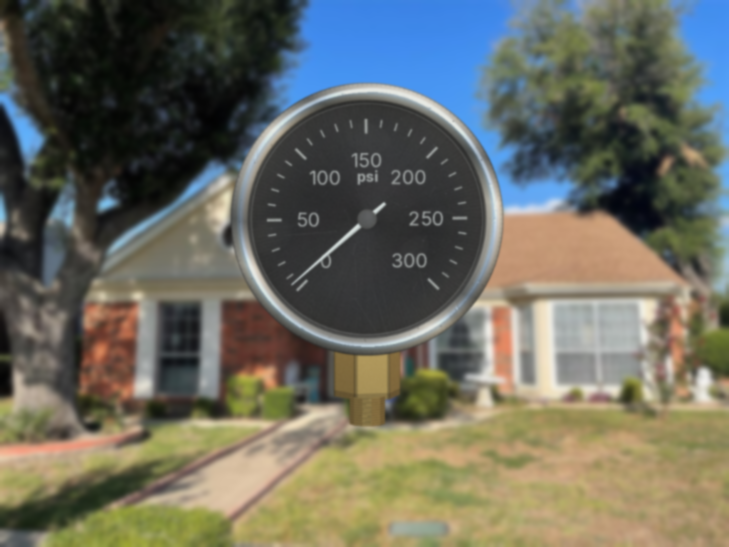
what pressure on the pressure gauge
5 psi
